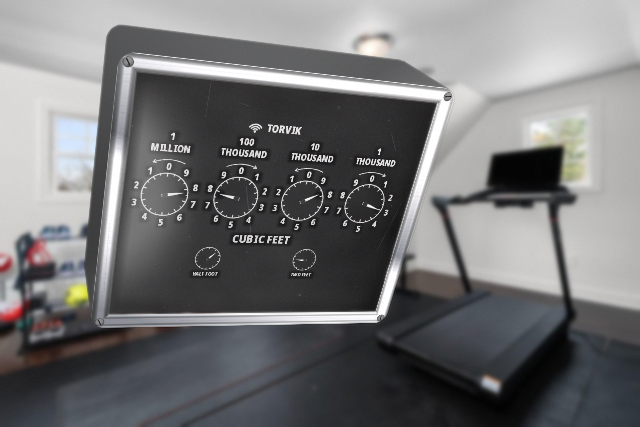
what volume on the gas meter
778300 ft³
